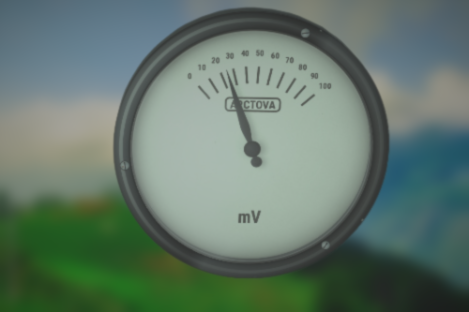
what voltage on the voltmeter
25 mV
